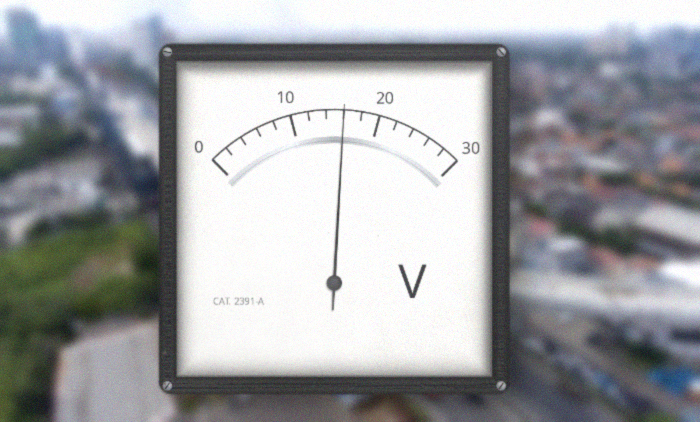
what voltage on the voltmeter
16 V
